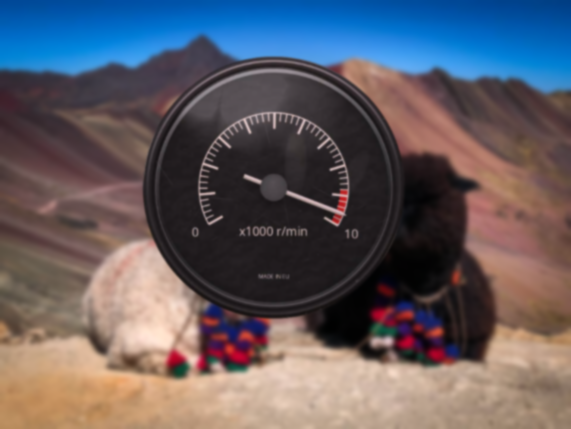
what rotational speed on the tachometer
9600 rpm
